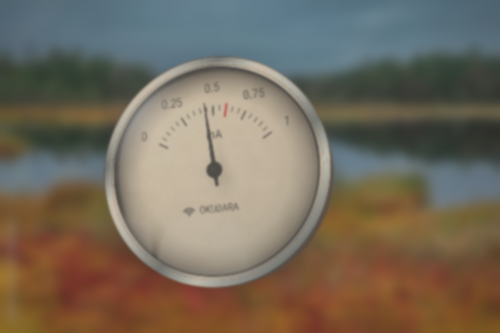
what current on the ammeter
0.45 mA
